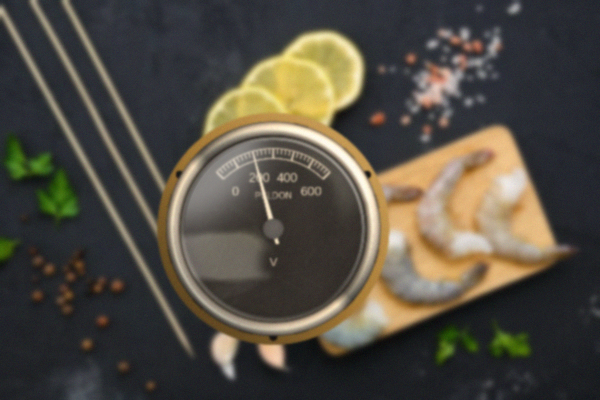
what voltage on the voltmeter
200 V
